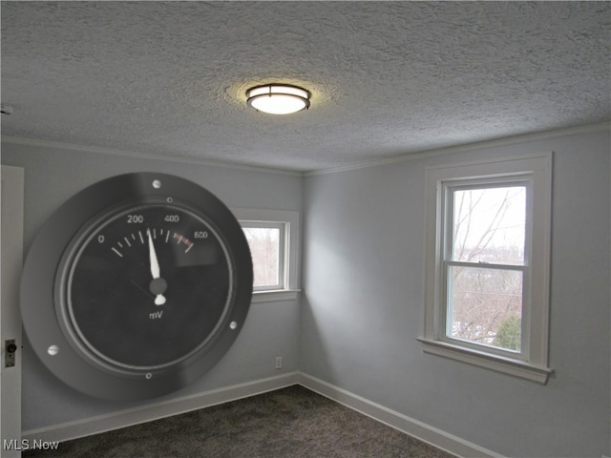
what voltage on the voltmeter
250 mV
